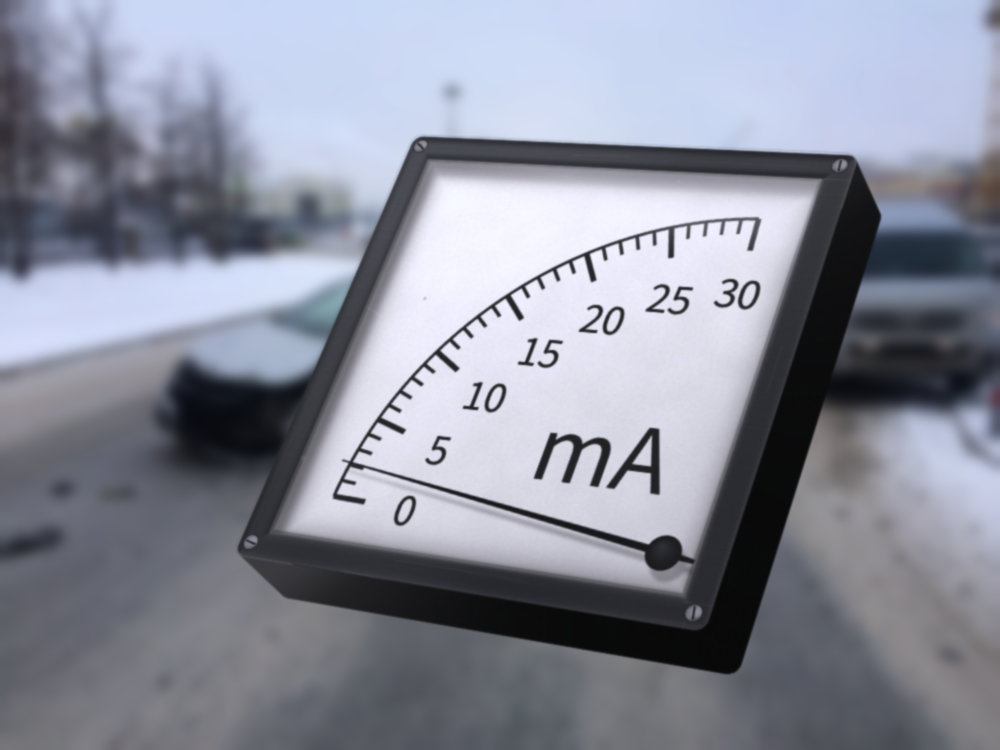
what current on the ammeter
2 mA
